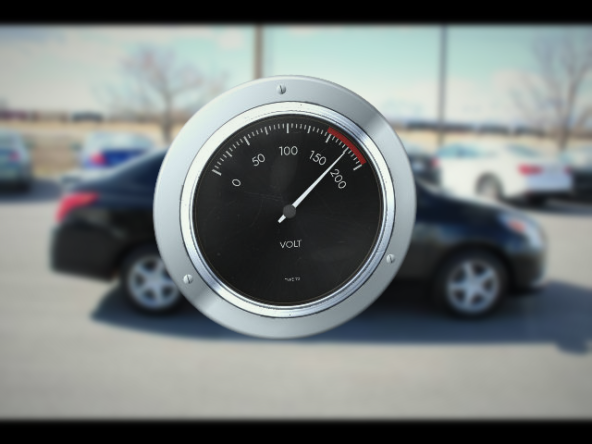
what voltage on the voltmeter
175 V
